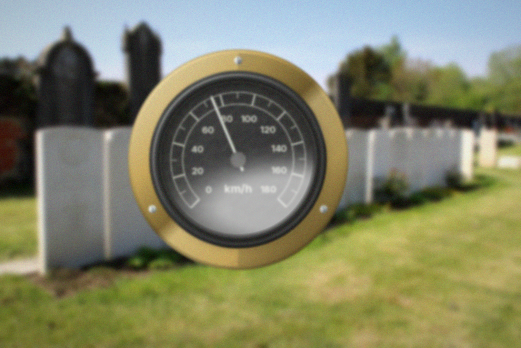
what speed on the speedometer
75 km/h
